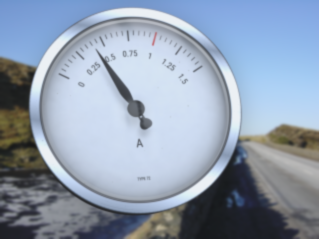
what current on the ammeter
0.4 A
